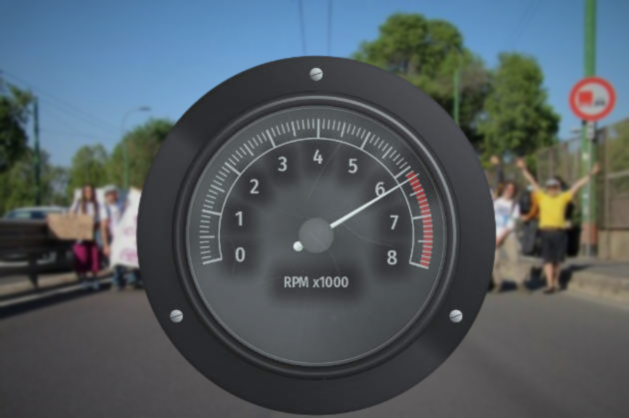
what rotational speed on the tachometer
6200 rpm
